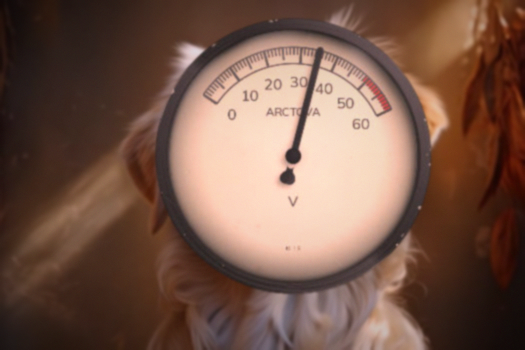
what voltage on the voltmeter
35 V
